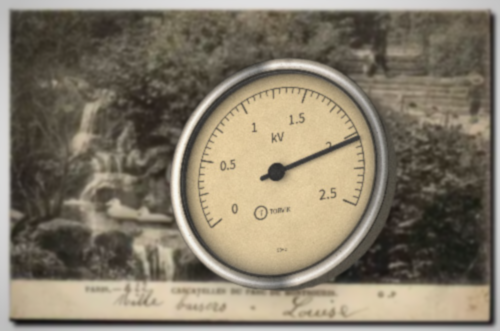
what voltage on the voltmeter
2.05 kV
